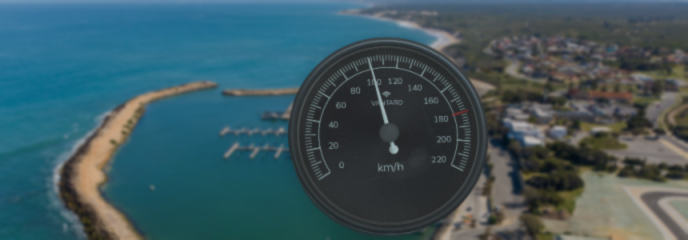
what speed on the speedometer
100 km/h
